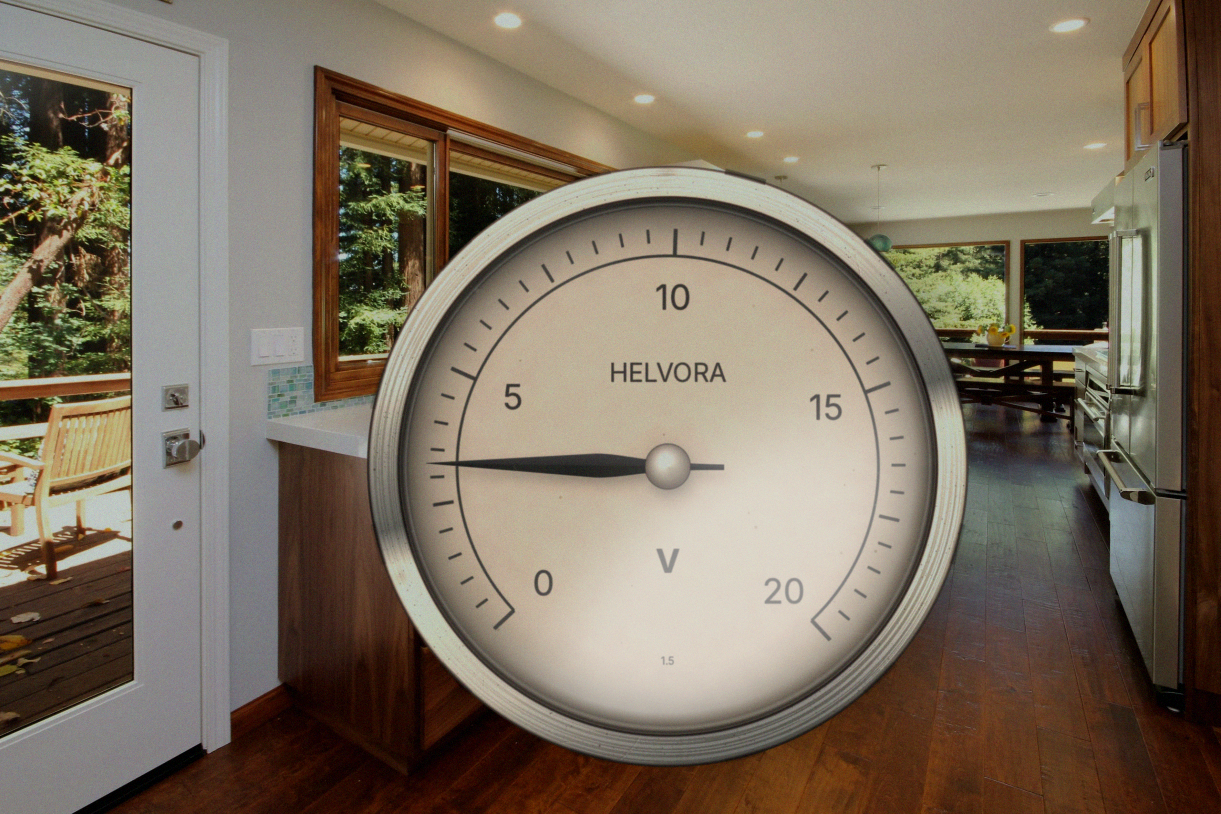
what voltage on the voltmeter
3.25 V
